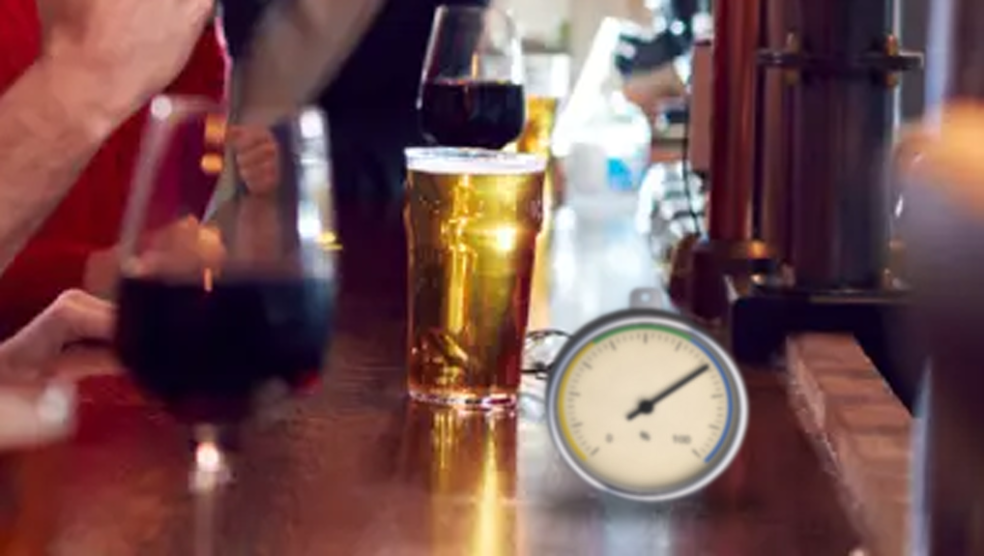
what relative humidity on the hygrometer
70 %
